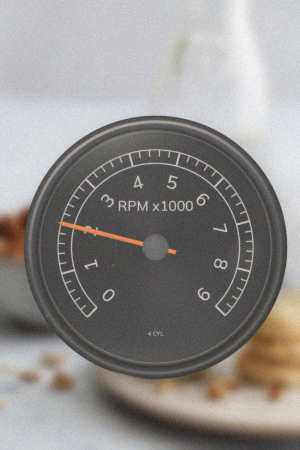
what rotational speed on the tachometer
2000 rpm
